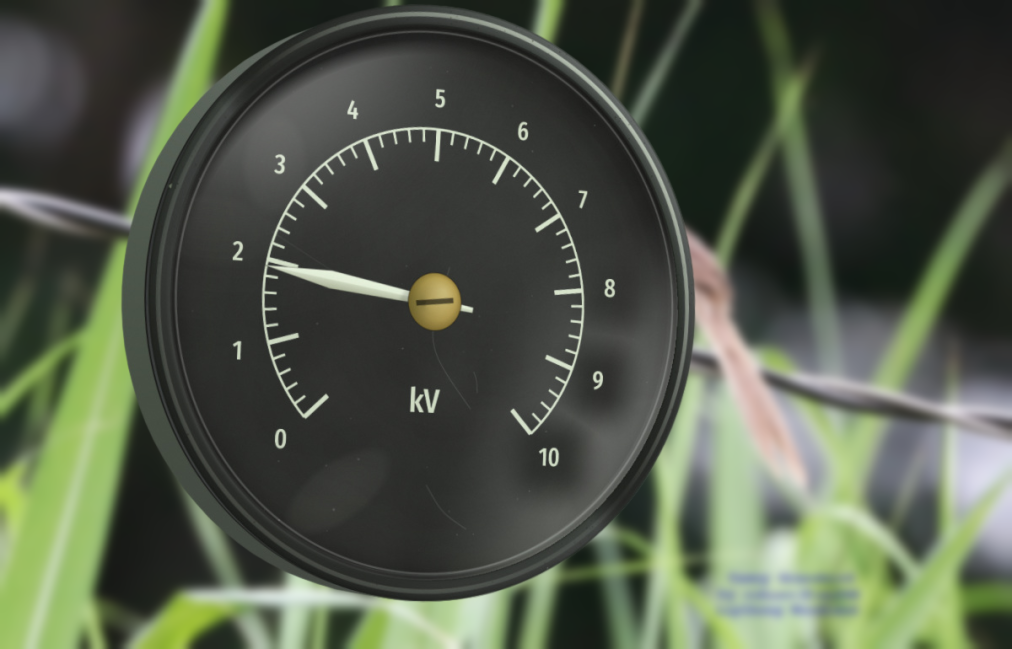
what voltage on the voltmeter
1.9 kV
